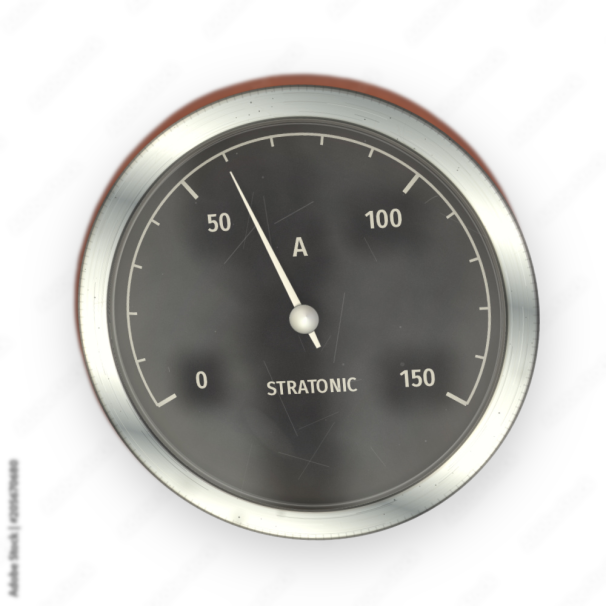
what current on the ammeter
60 A
